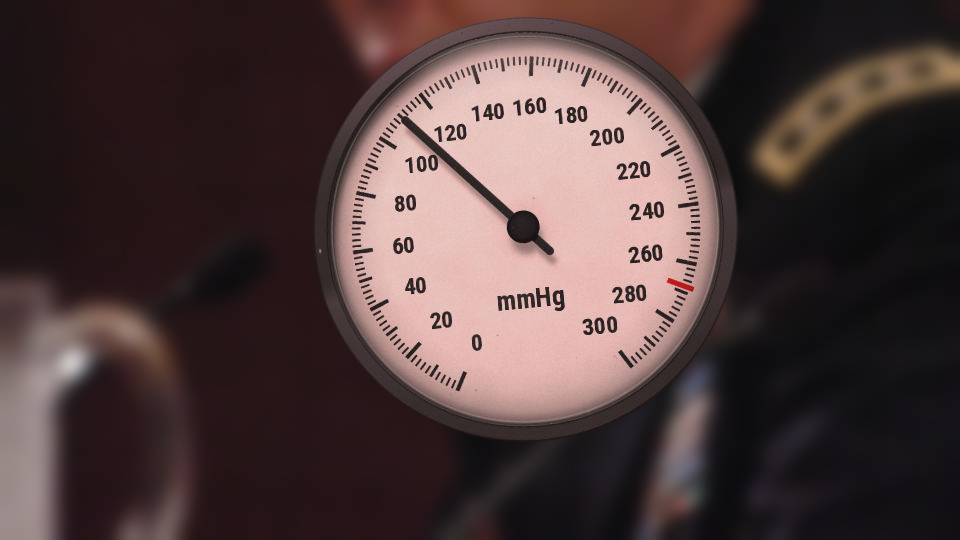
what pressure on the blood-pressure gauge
110 mmHg
